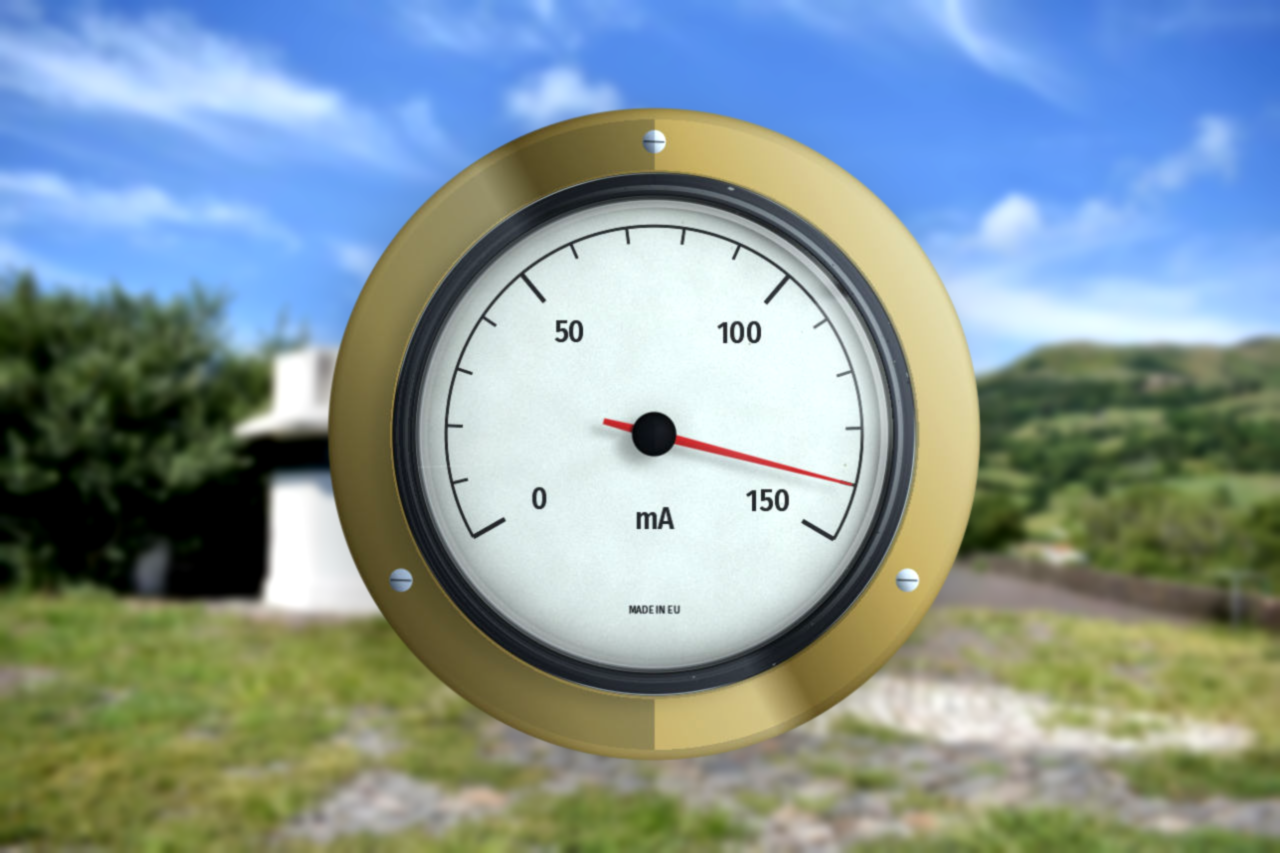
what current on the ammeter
140 mA
